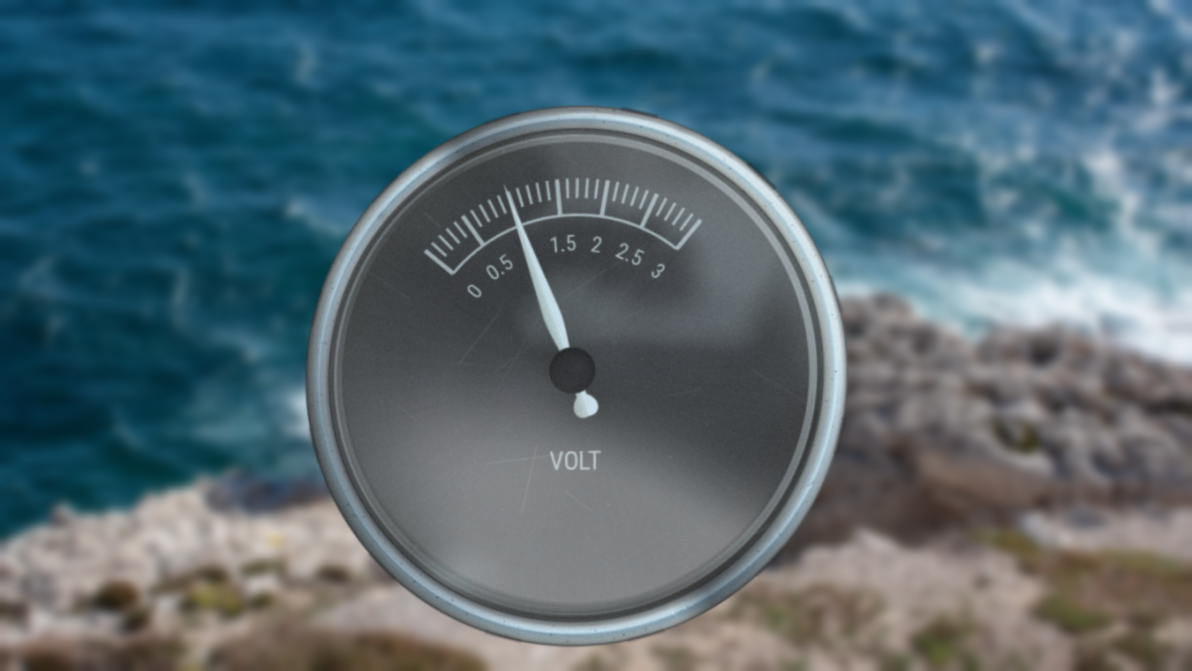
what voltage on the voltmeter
1 V
